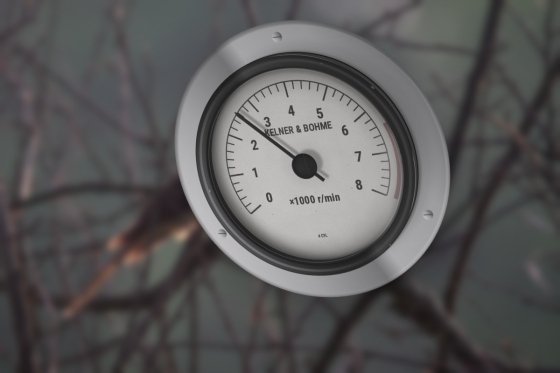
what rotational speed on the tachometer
2600 rpm
